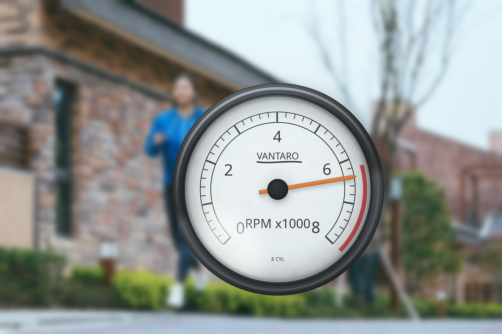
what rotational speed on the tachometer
6400 rpm
